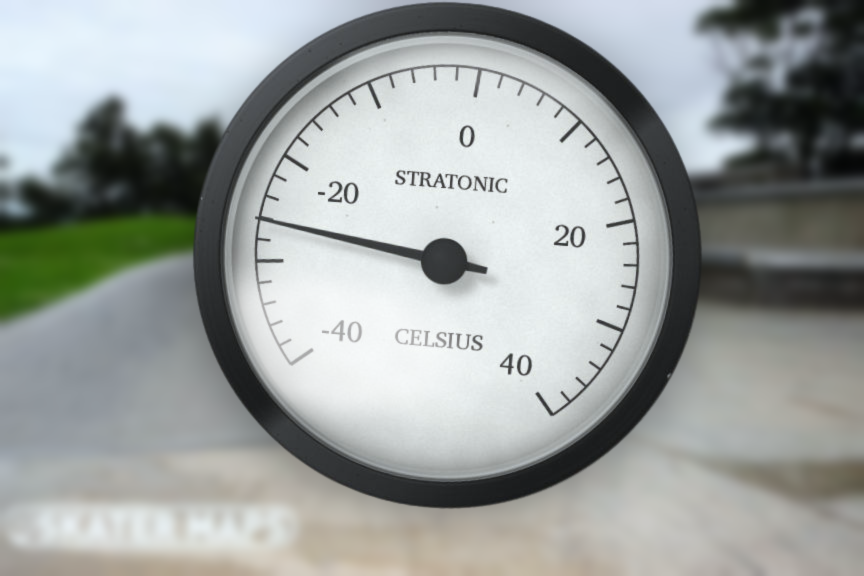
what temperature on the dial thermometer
-26 °C
